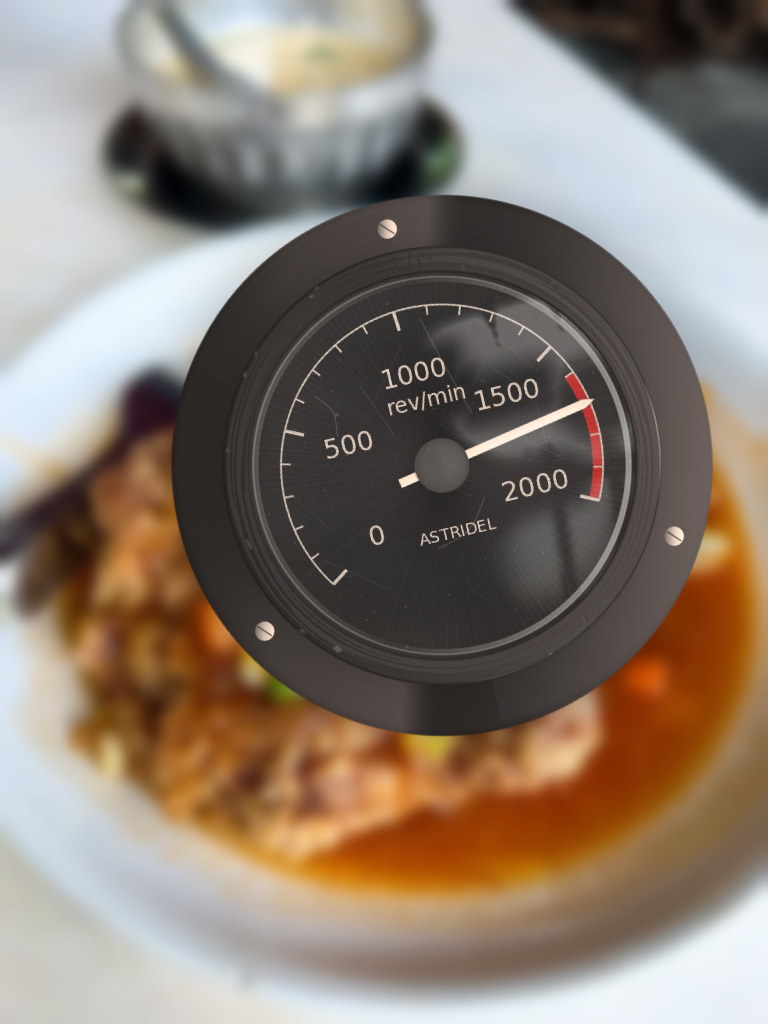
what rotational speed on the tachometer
1700 rpm
